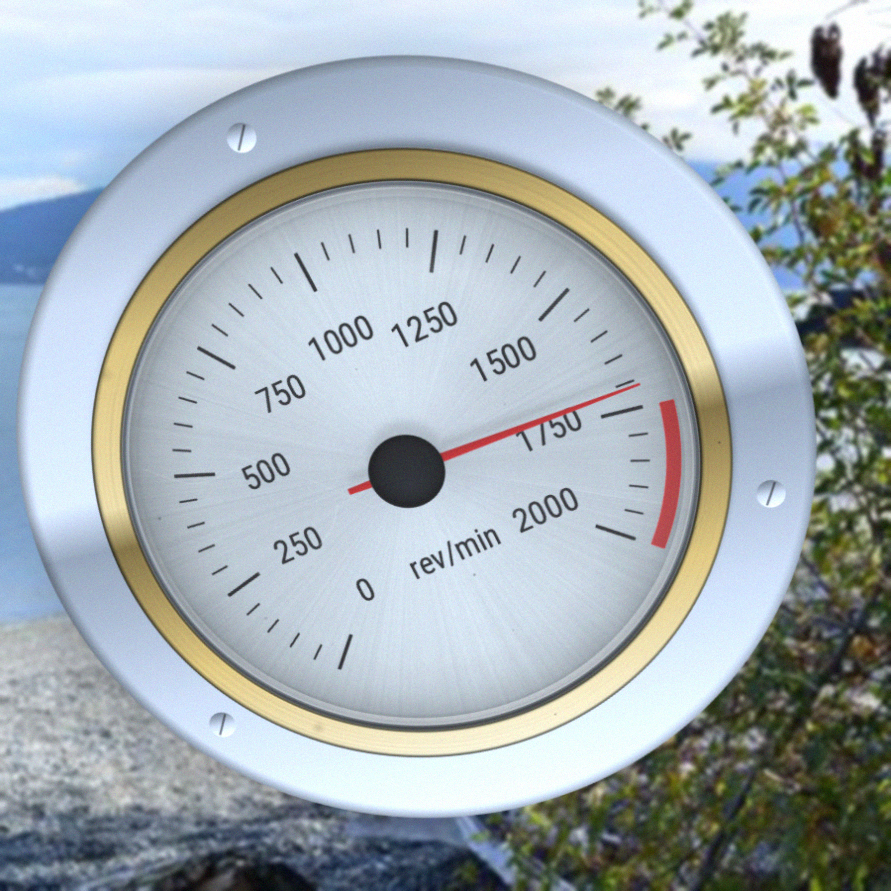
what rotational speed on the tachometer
1700 rpm
